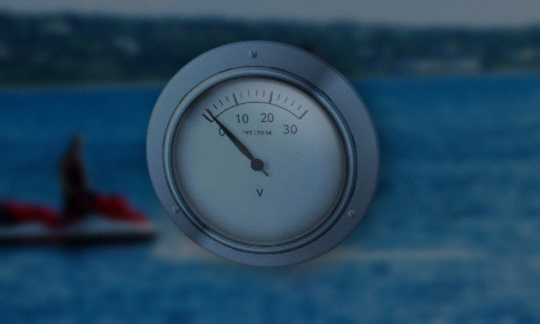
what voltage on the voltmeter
2 V
